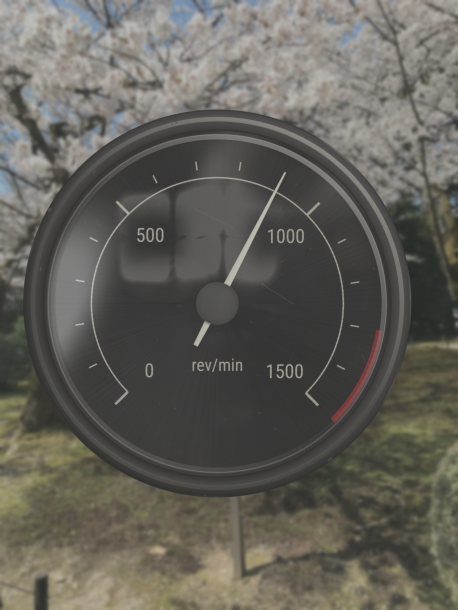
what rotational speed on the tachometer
900 rpm
